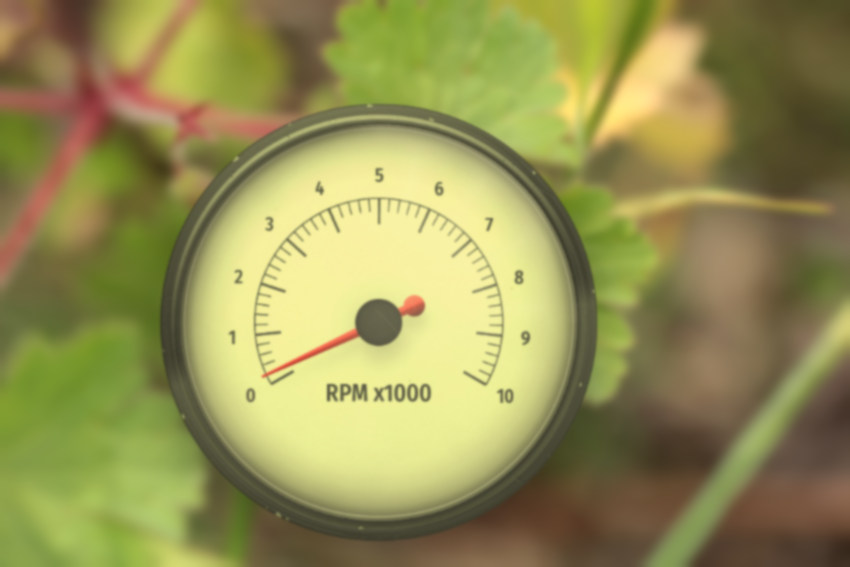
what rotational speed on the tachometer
200 rpm
